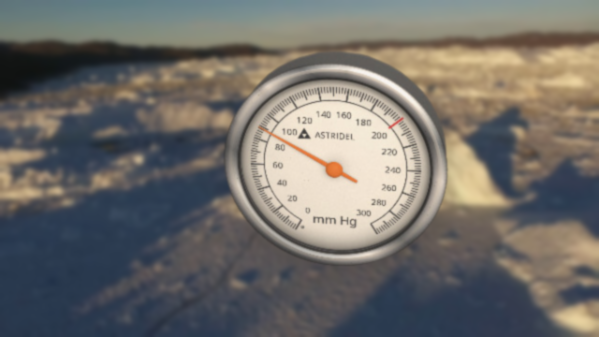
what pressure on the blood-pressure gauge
90 mmHg
